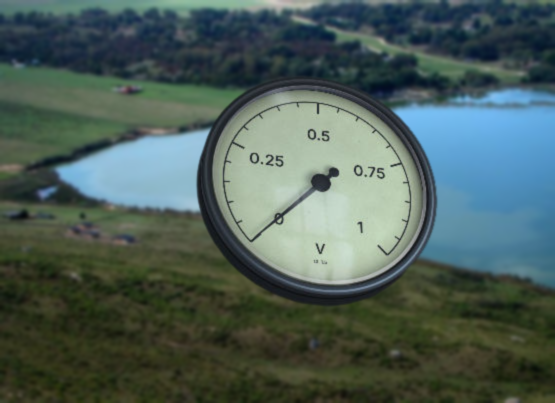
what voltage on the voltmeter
0 V
